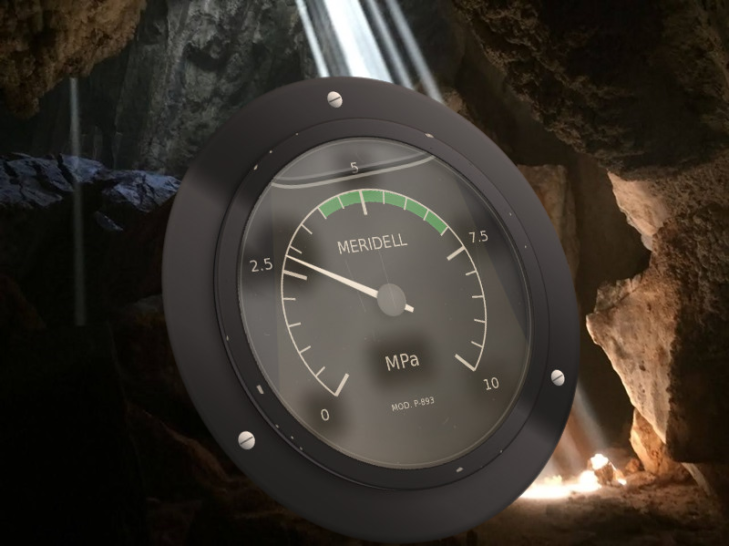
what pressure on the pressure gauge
2.75 MPa
